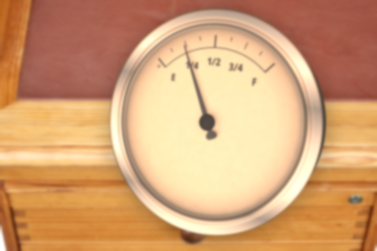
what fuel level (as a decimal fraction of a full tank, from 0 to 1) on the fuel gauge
0.25
